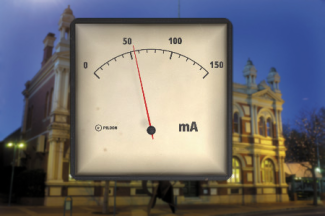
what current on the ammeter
55 mA
